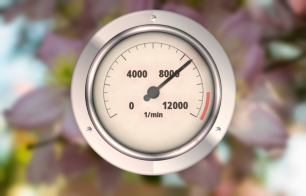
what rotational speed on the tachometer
8500 rpm
